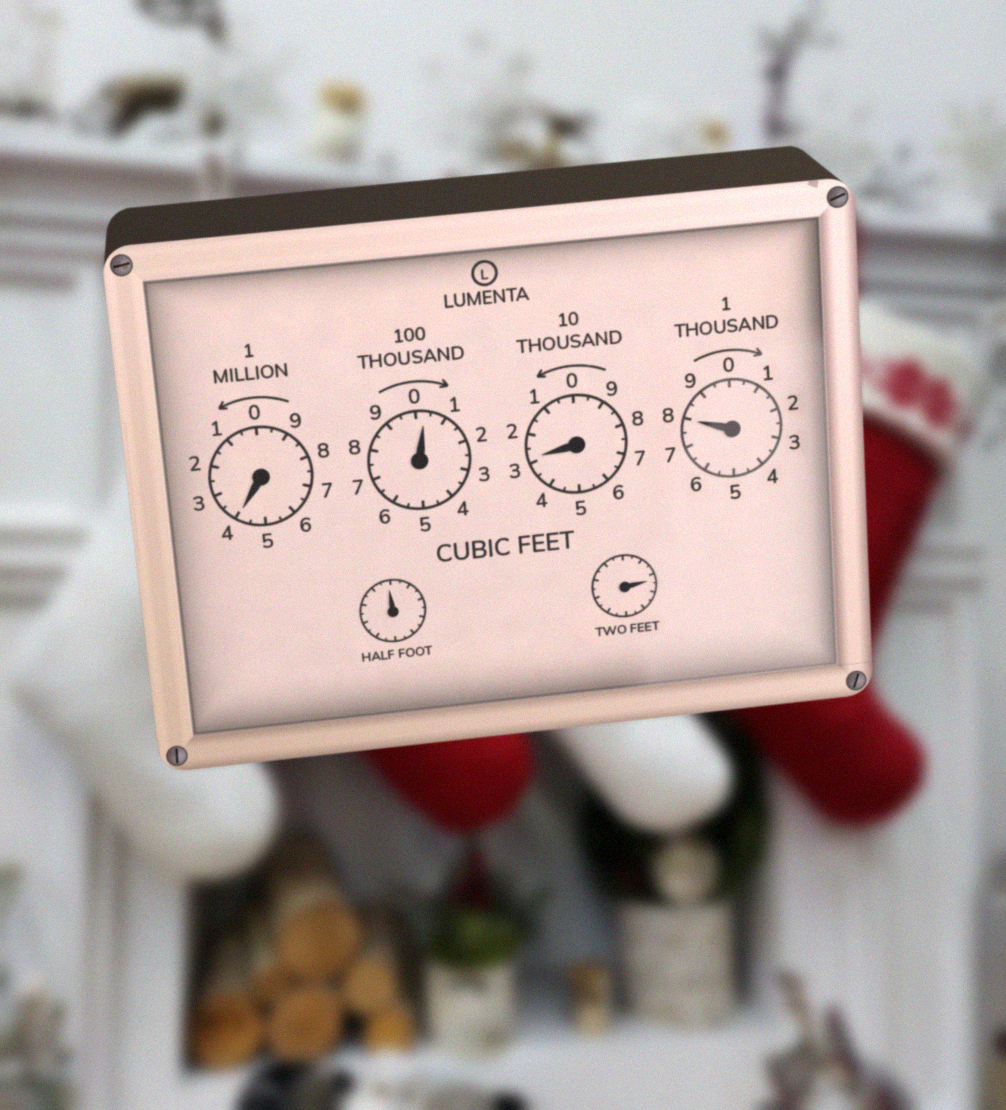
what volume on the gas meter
402800 ft³
